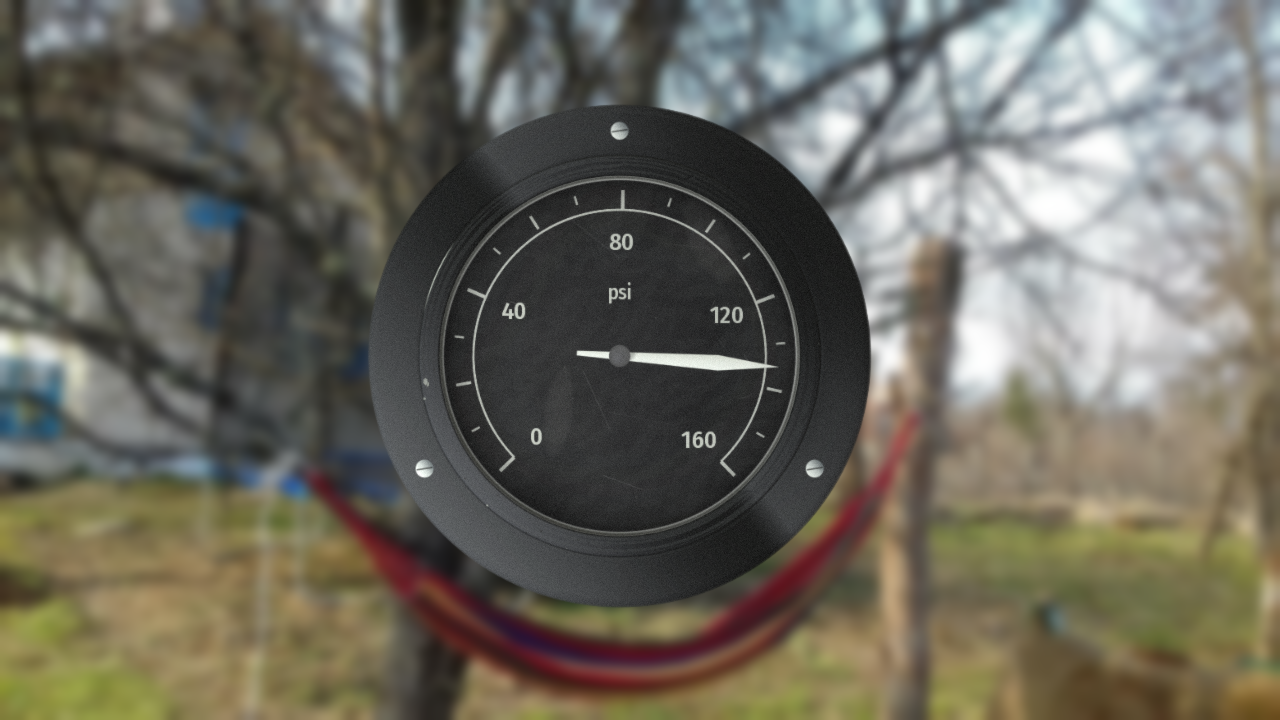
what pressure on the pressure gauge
135 psi
